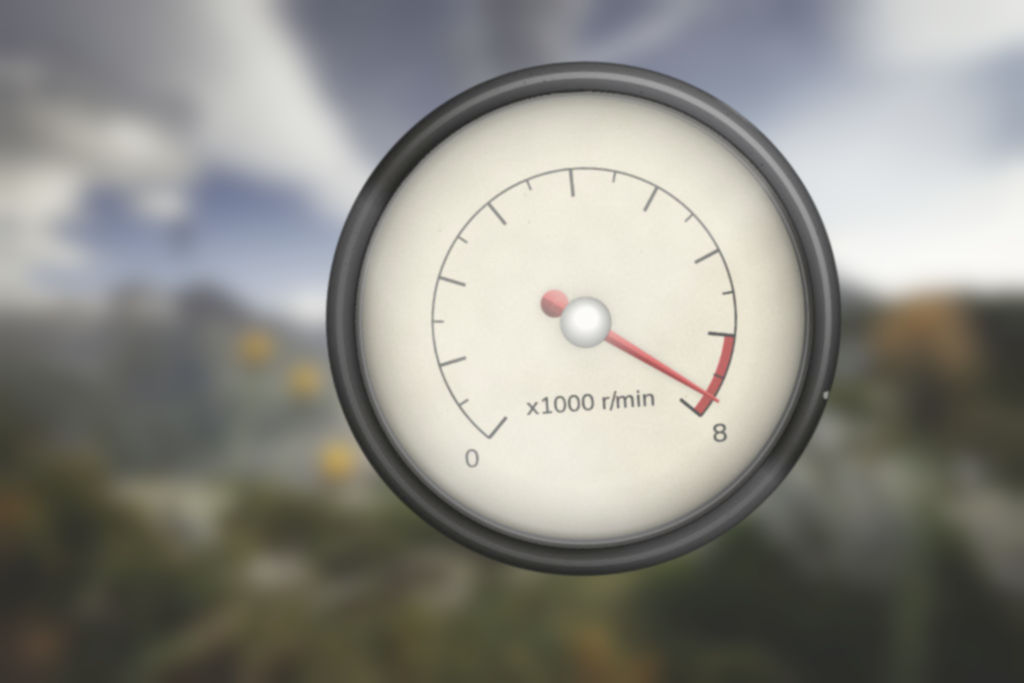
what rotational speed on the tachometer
7750 rpm
